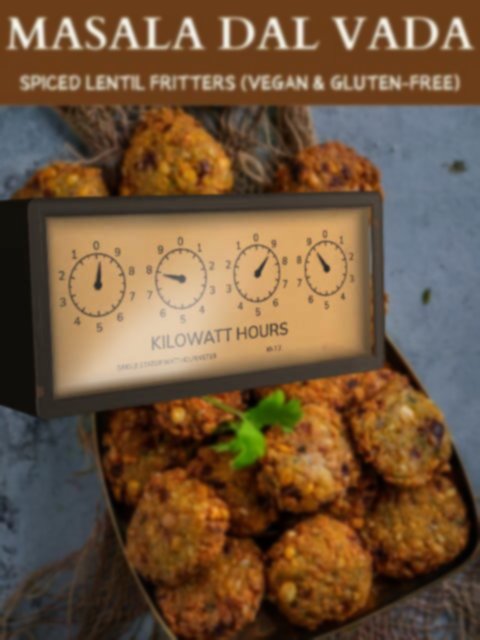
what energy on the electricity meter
9789 kWh
